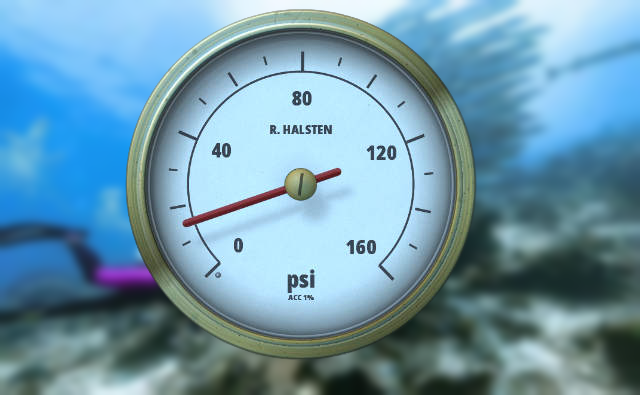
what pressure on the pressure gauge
15 psi
